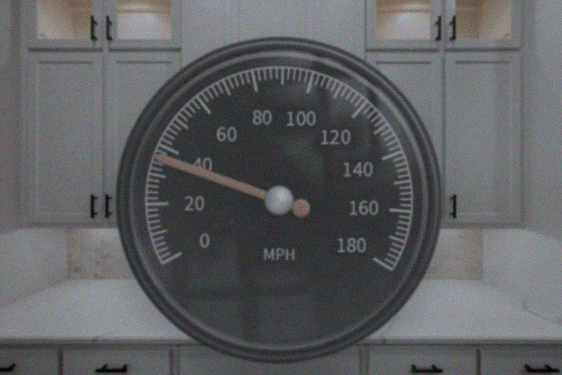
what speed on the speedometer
36 mph
